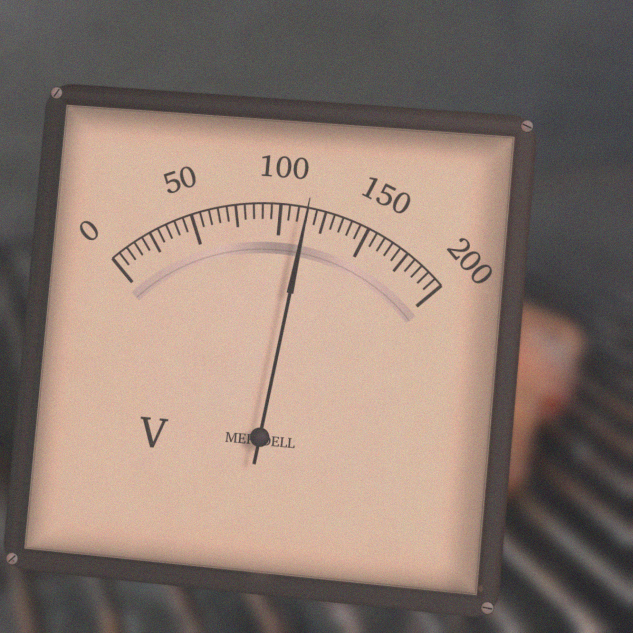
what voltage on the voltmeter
115 V
